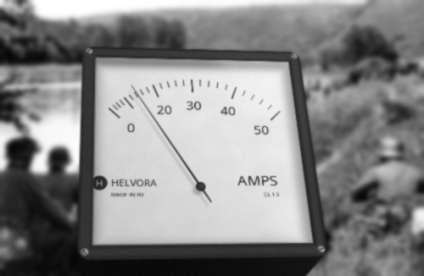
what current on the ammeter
14 A
